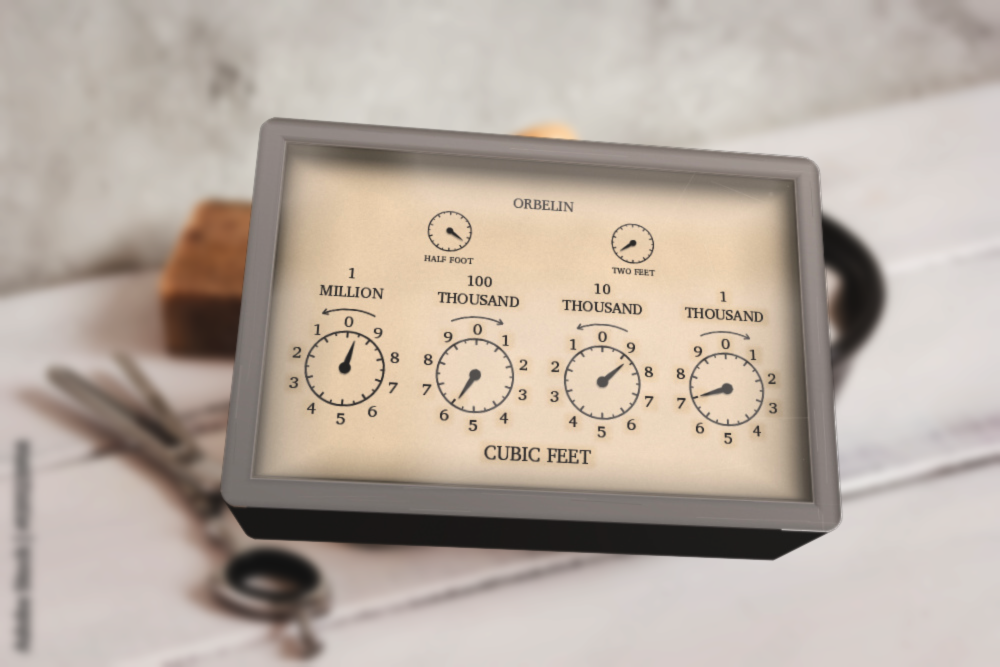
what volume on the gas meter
958700 ft³
